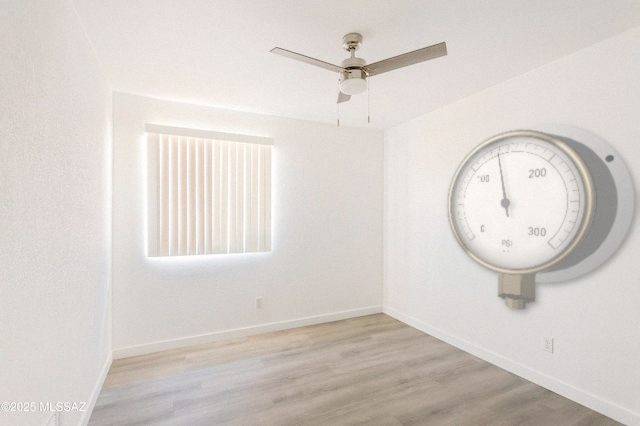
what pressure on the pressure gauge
140 psi
